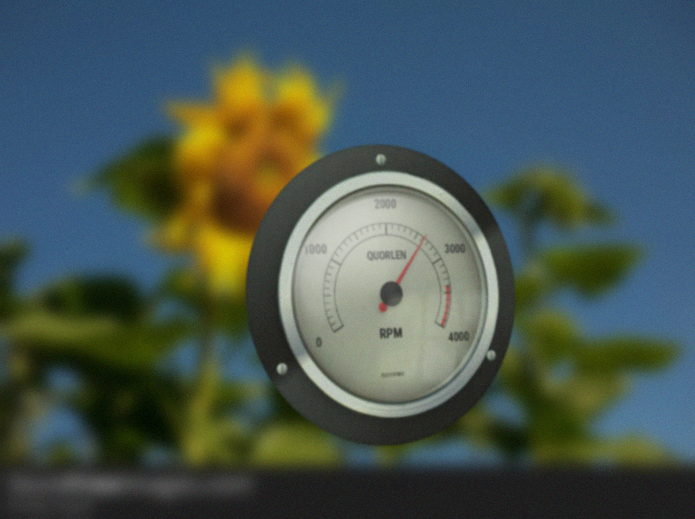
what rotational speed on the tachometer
2600 rpm
